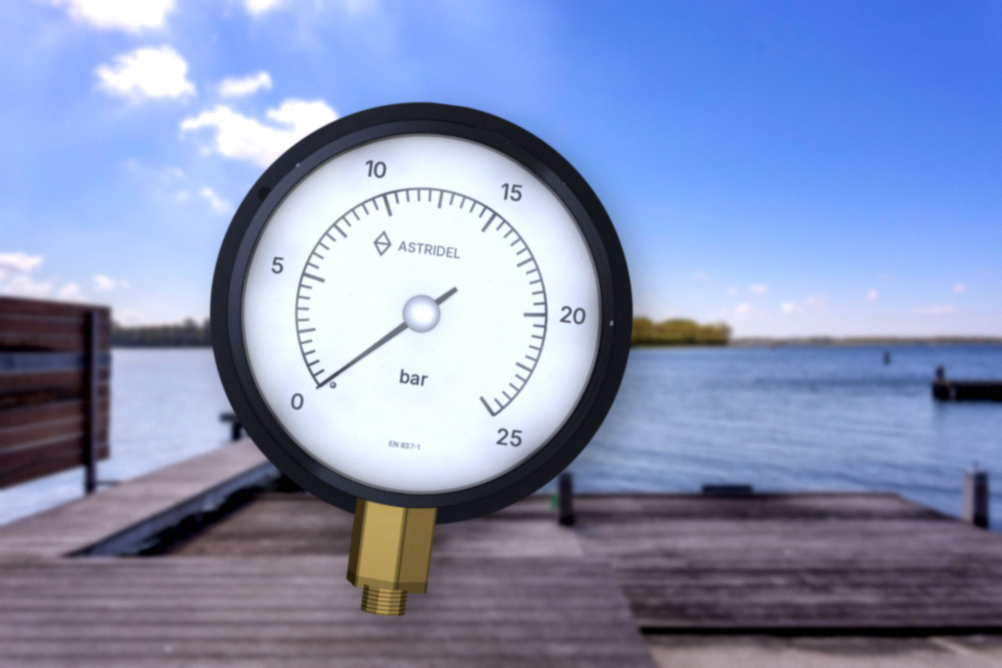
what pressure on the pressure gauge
0 bar
